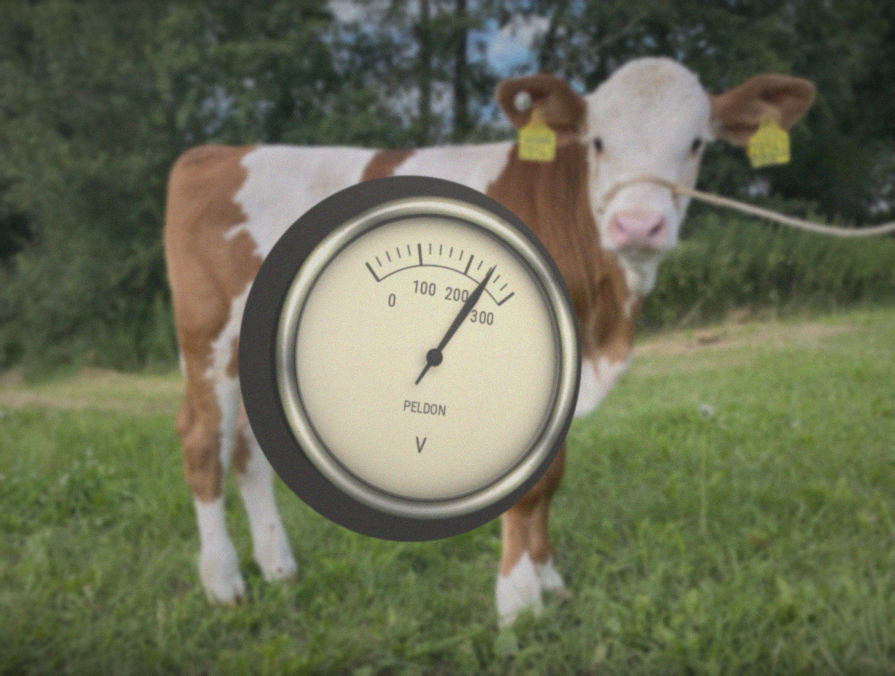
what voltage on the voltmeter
240 V
